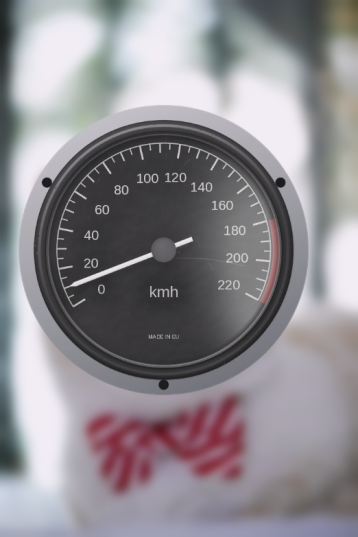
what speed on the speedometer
10 km/h
